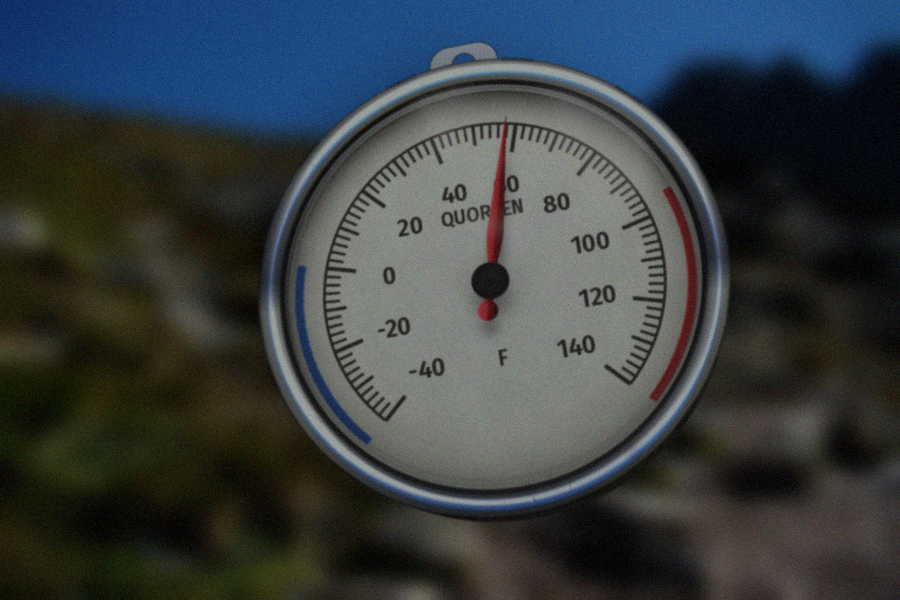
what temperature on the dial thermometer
58 °F
